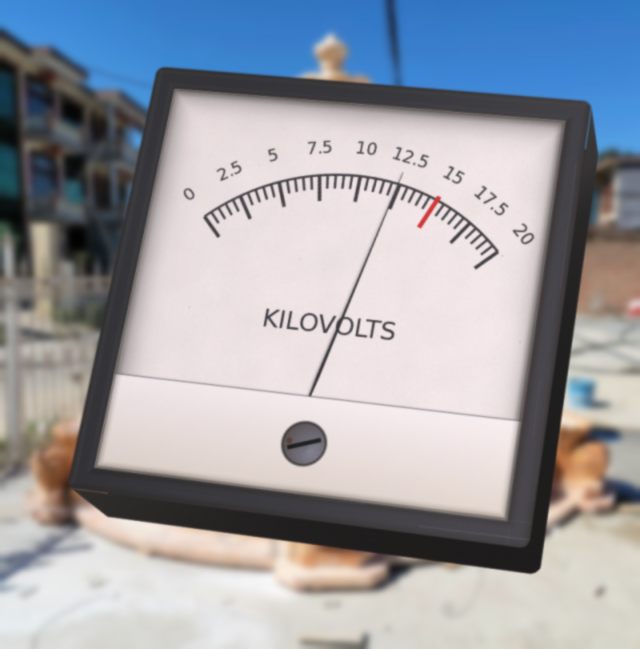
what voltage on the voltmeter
12.5 kV
